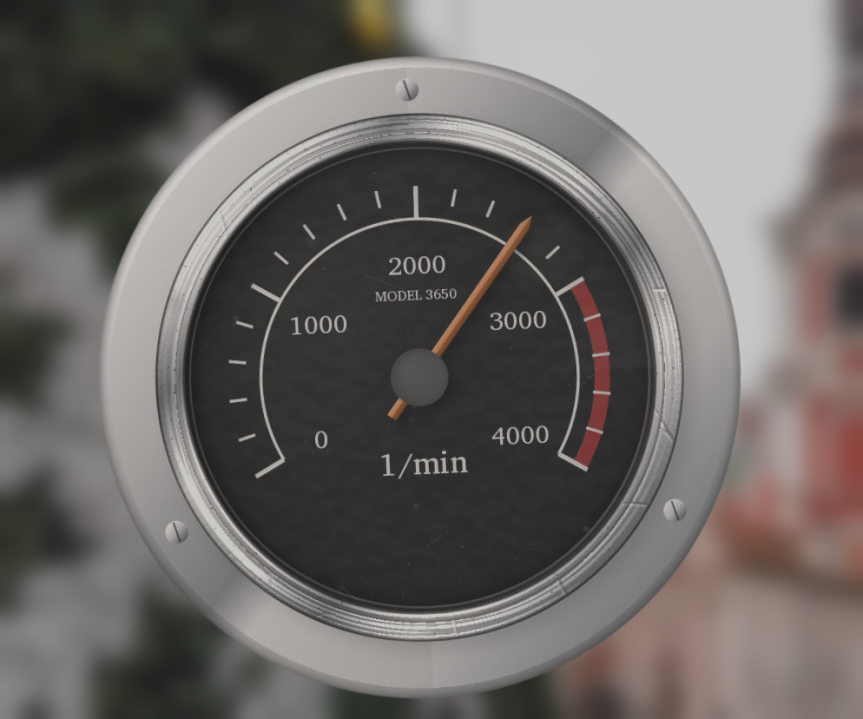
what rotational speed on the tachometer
2600 rpm
